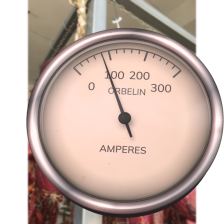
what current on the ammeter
80 A
